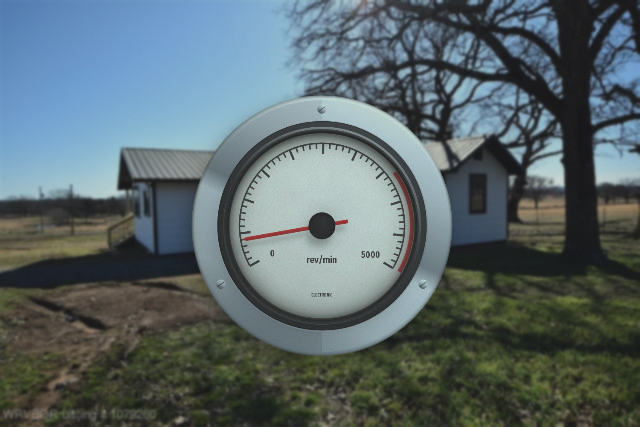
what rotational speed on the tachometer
400 rpm
